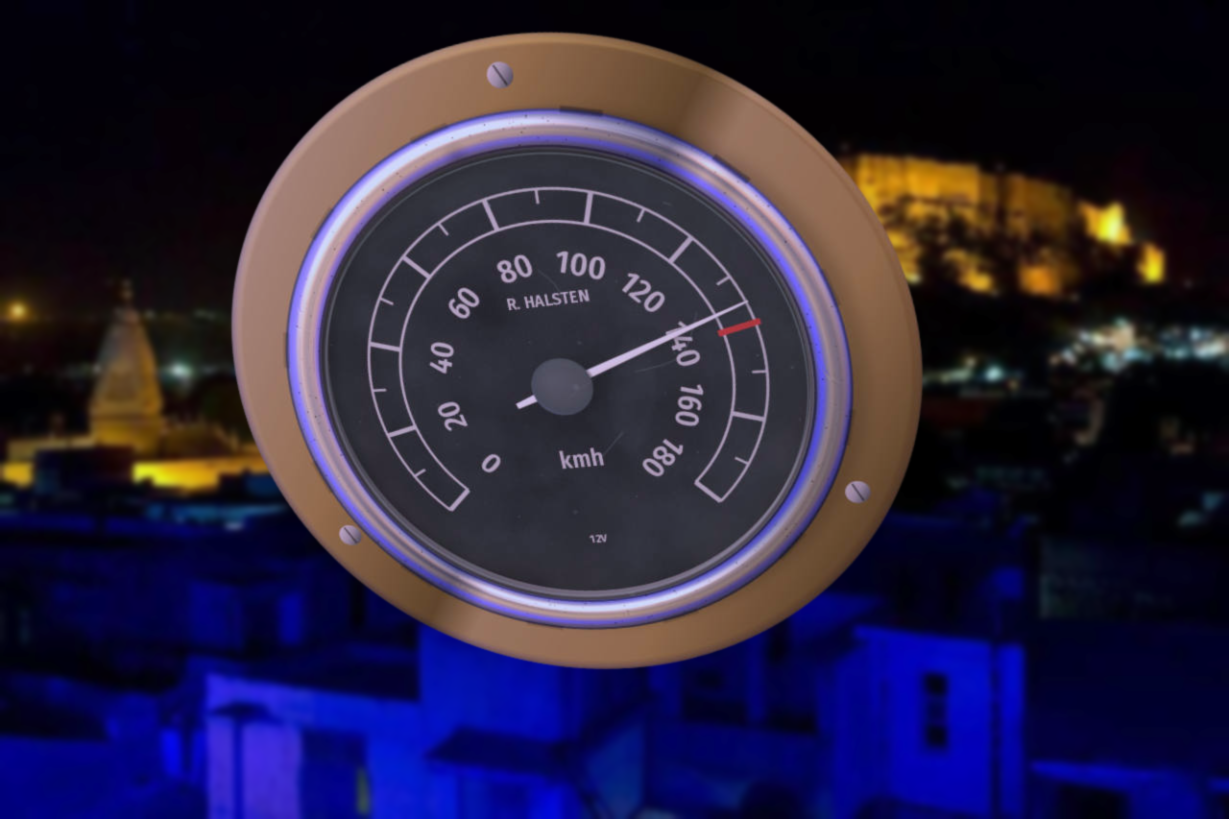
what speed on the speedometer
135 km/h
